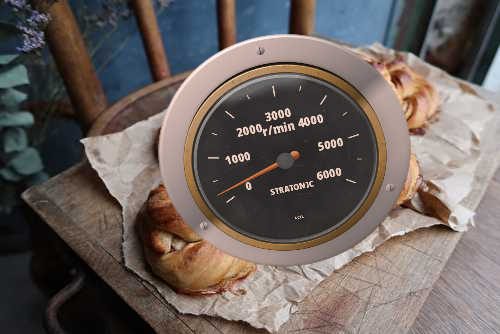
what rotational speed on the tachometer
250 rpm
